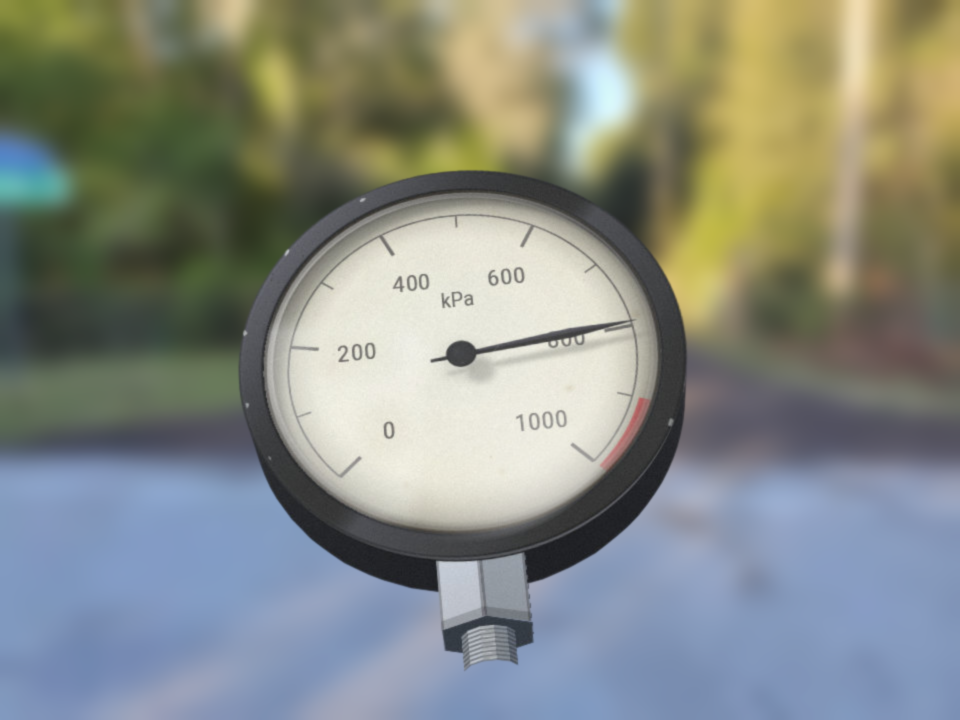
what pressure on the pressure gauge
800 kPa
